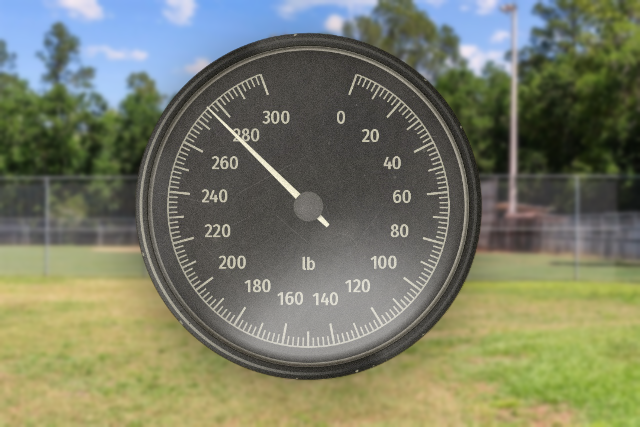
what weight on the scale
276 lb
